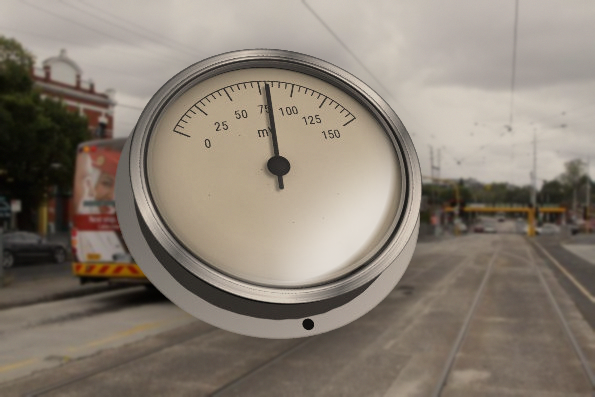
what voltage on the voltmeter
80 mV
